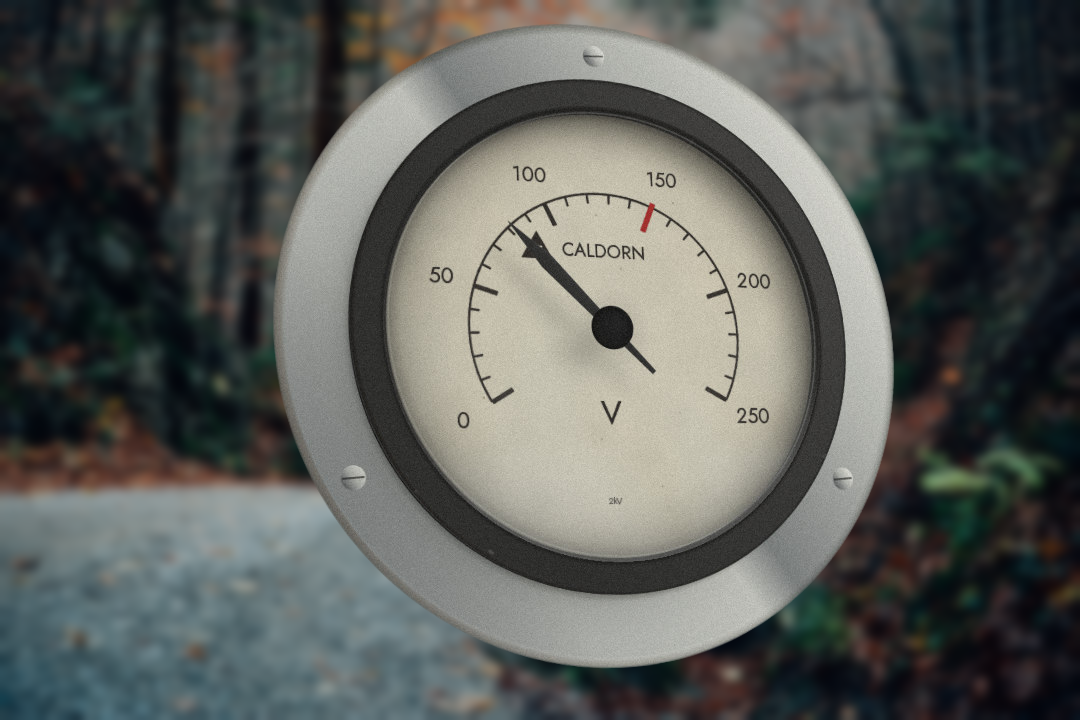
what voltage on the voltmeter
80 V
